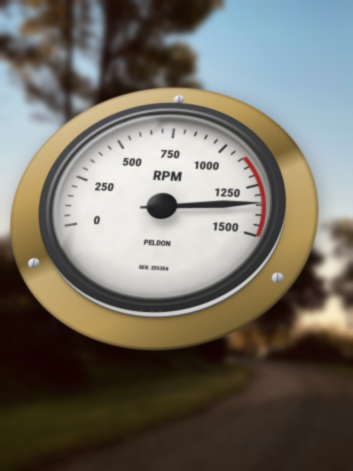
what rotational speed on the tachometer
1350 rpm
